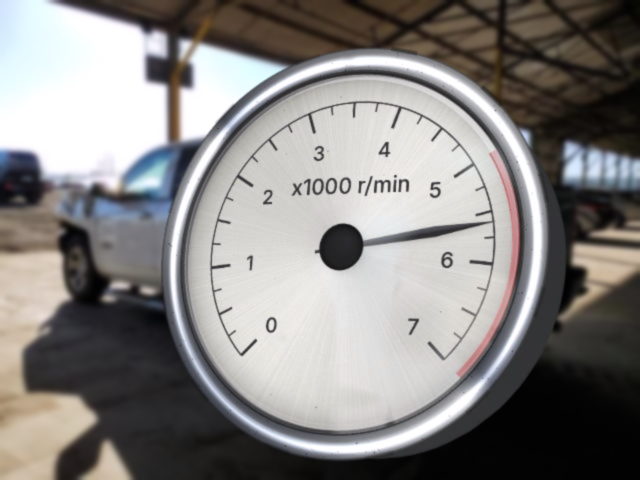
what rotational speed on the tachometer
5625 rpm
